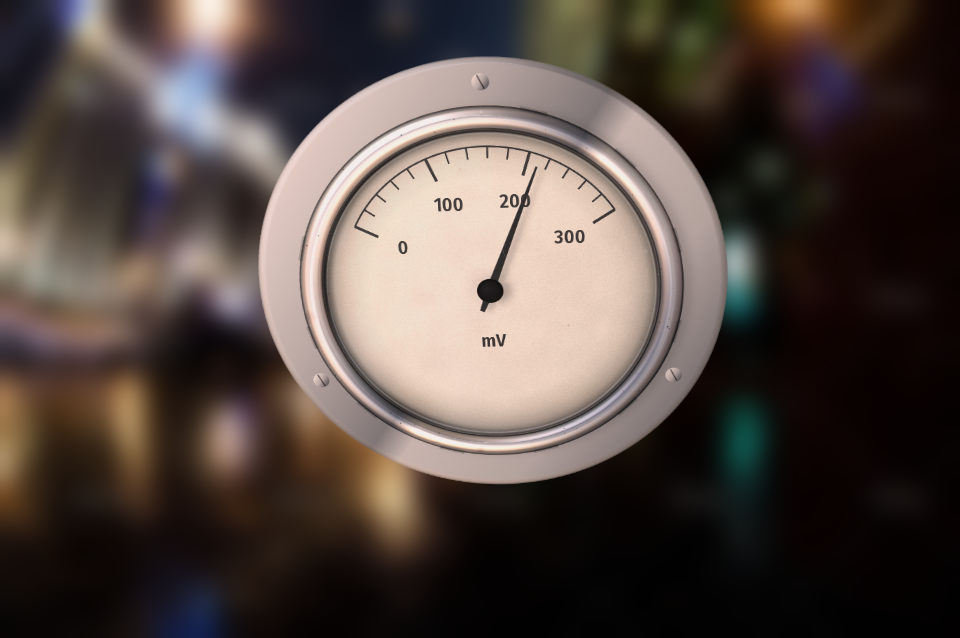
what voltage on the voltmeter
210 mV
